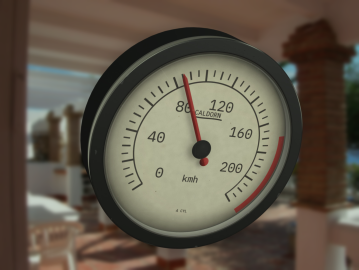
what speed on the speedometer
85 km/h
